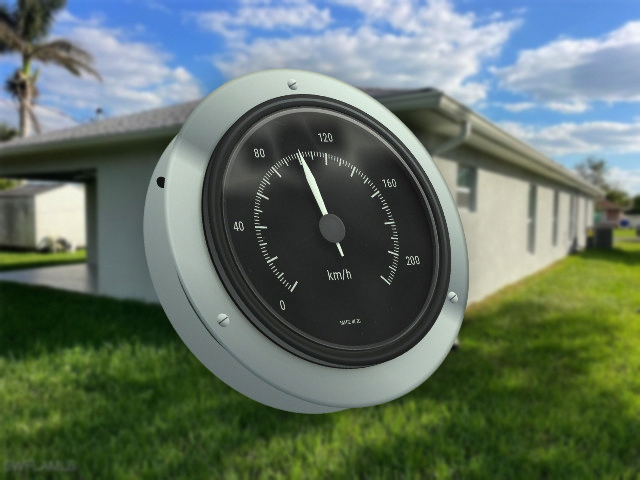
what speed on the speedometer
100 km/h
